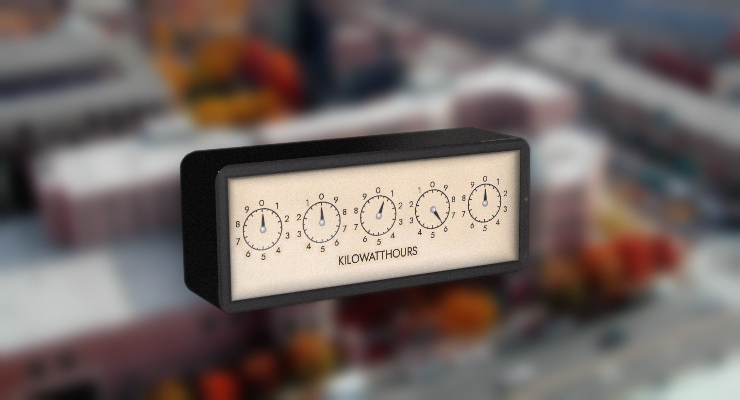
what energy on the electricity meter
60 kWh
